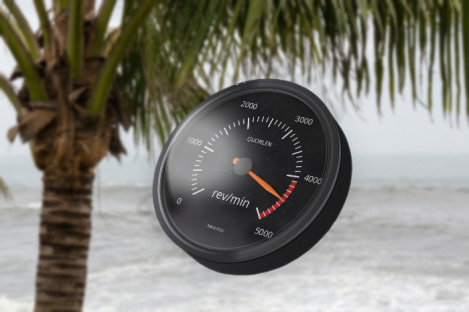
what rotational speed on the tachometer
4500 rpm
